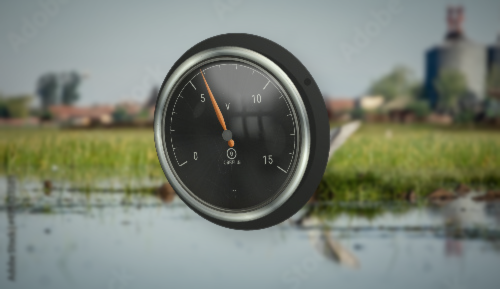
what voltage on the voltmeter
6 V
